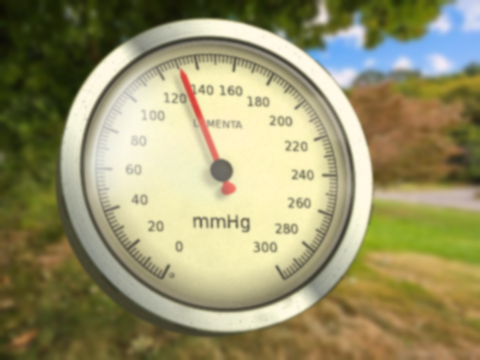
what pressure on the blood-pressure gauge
130 mmHg
